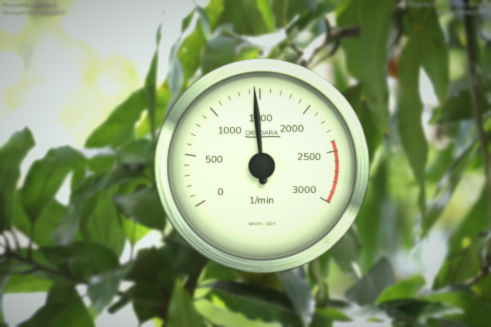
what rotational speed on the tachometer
1450 rpm
